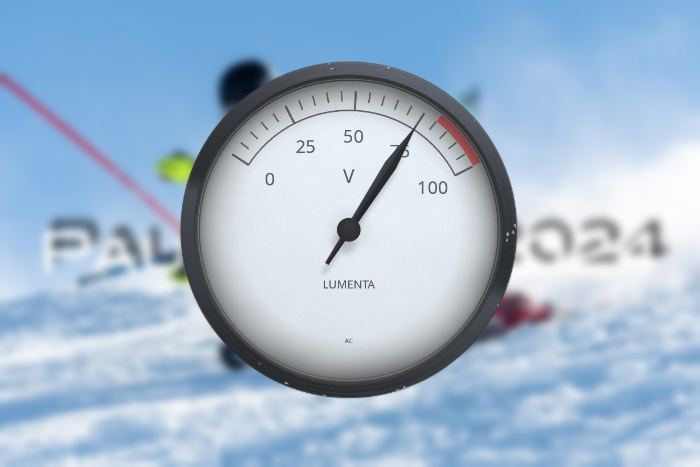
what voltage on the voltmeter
75 V
